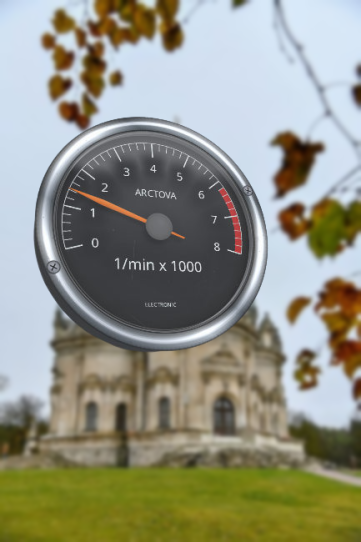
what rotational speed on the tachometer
1400 rpm
